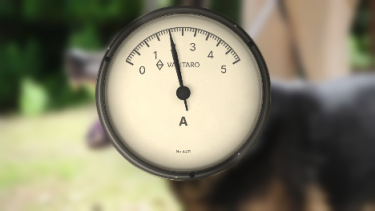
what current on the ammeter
2 A
